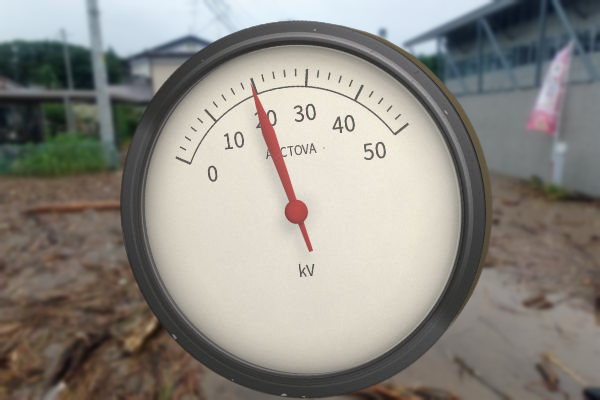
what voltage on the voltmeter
20 kV
